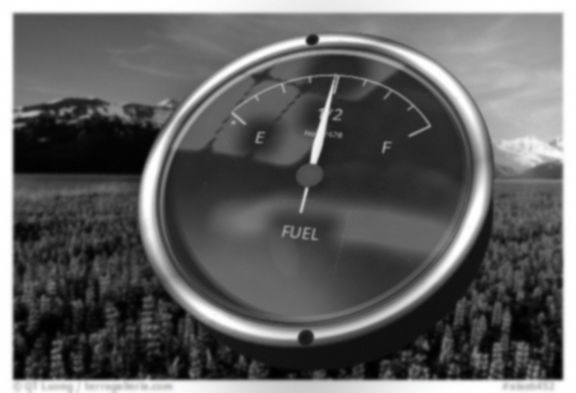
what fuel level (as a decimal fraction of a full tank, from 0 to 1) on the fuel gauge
0.5
